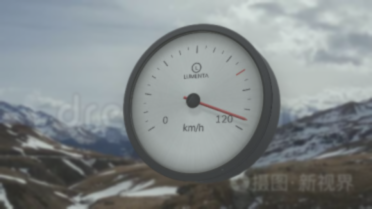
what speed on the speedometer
115 km/h
